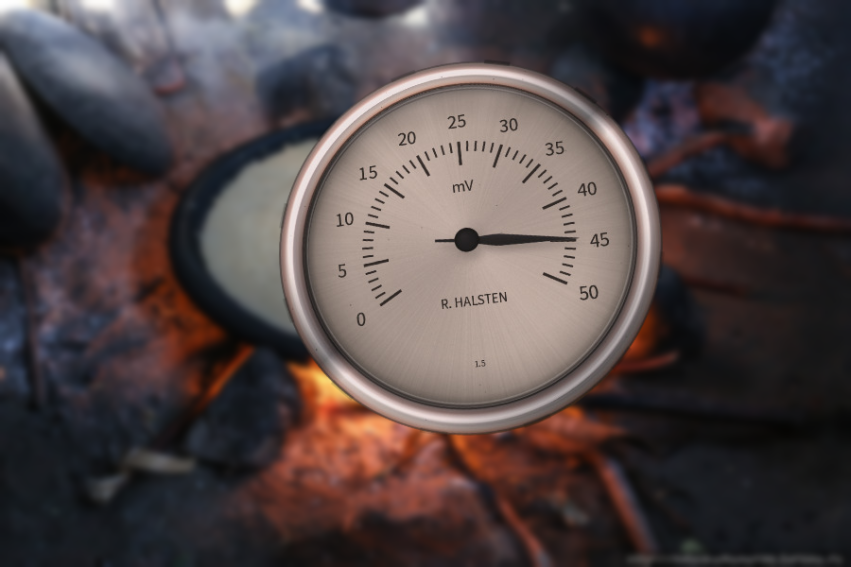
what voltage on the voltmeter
45 mV
